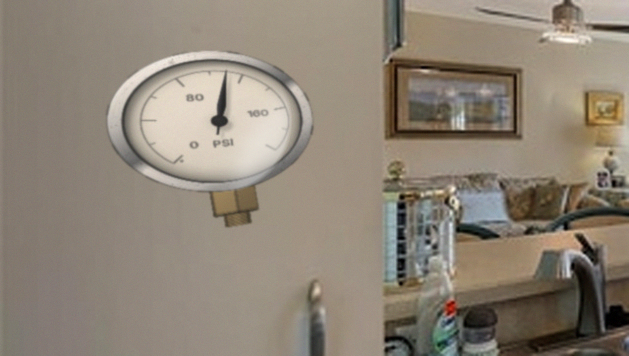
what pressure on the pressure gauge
110 psi
